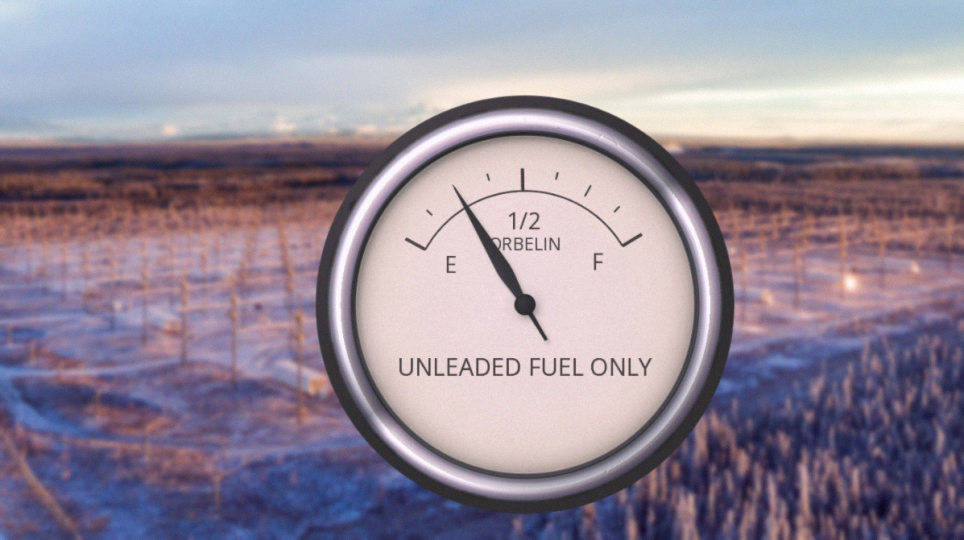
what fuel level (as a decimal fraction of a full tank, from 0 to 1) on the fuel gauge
0.25
